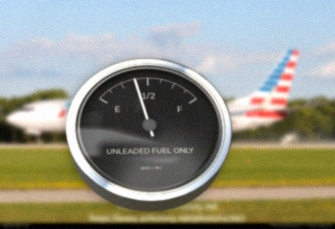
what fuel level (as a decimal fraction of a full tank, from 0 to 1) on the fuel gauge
0.375
